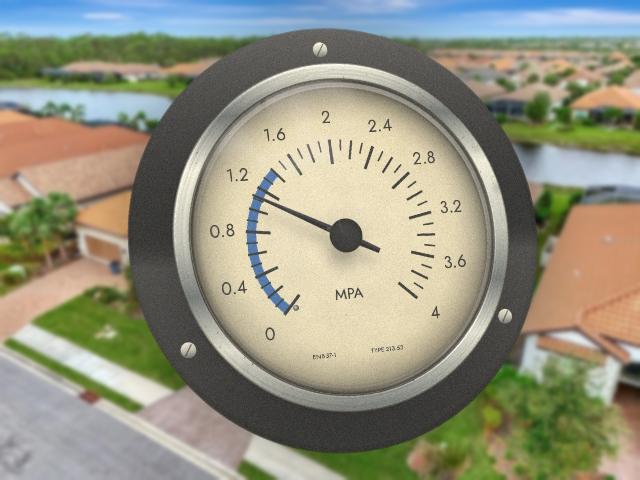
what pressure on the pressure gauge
1.1 MPa
